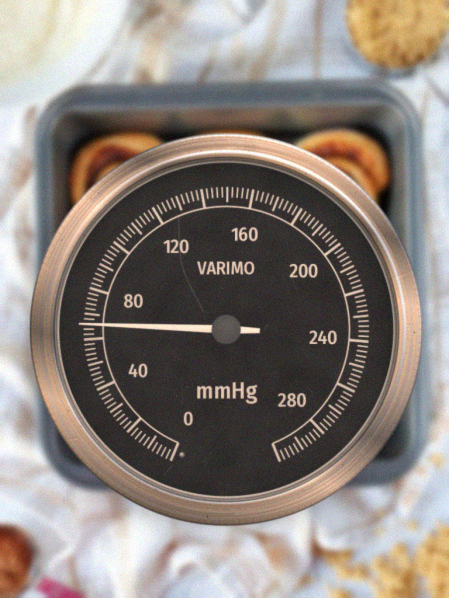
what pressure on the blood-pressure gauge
66 mmHg
